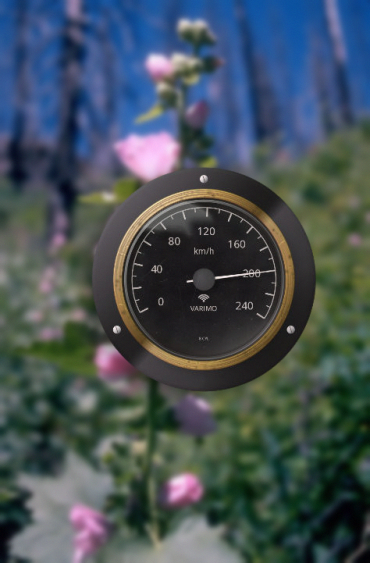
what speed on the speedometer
200 km/h
